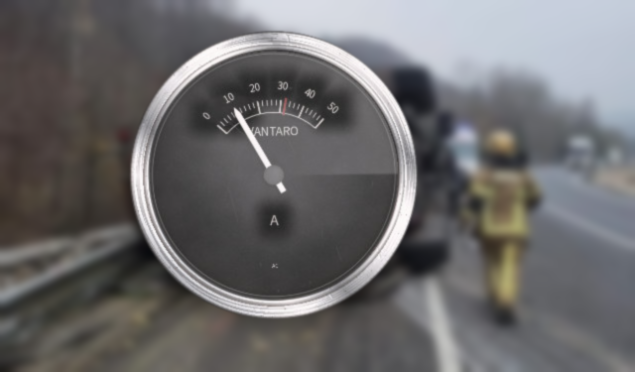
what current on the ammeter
10 A
